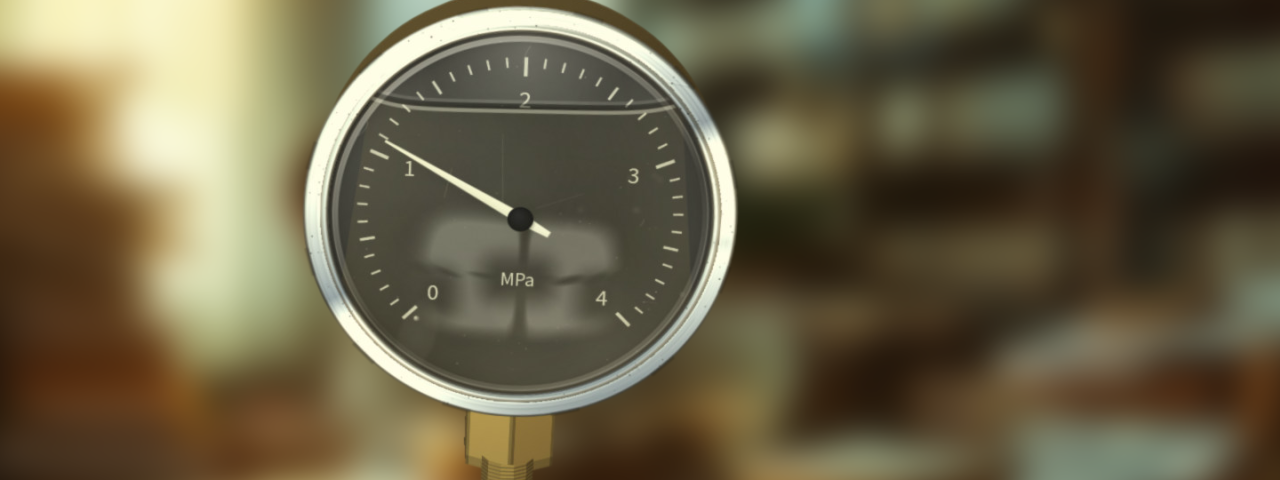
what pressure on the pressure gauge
1.1 MPa
